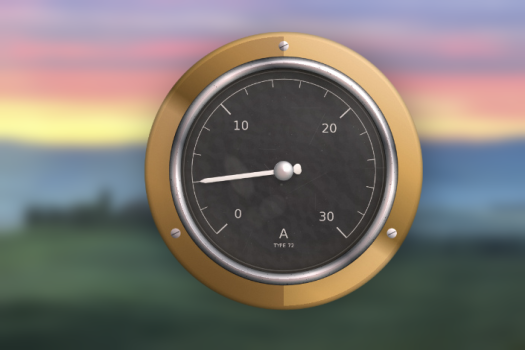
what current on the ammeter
4 A
